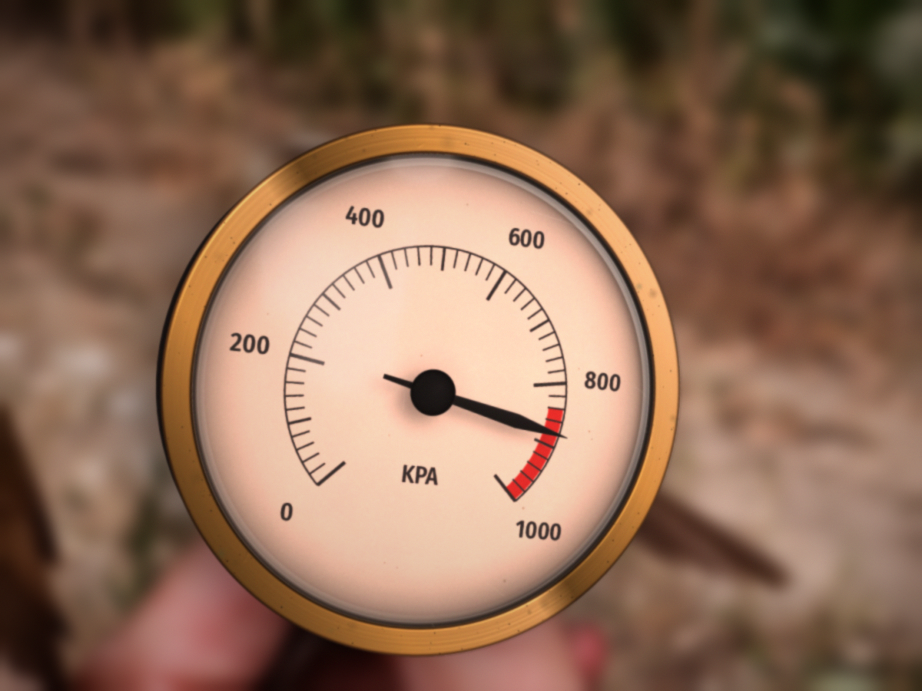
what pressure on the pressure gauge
880 kPa
